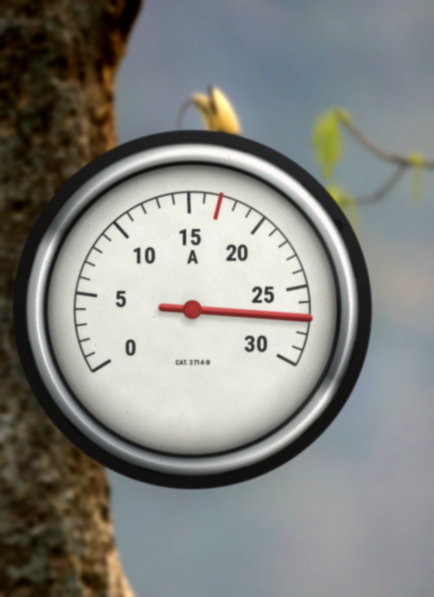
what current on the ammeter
27 A
